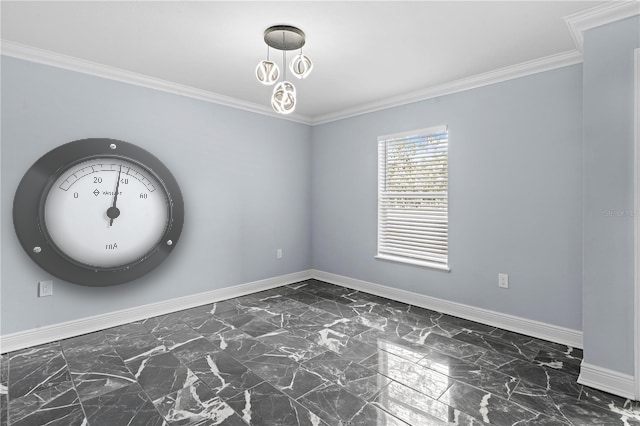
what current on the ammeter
35 mA
